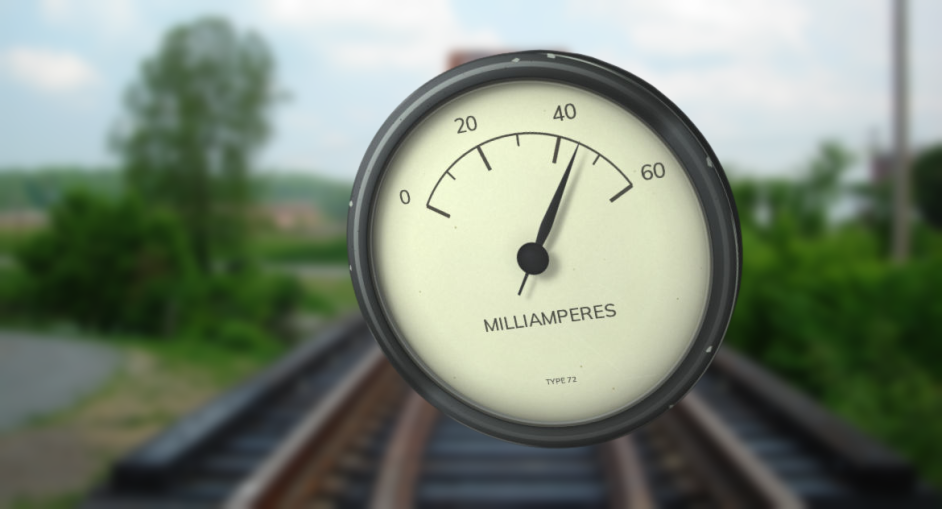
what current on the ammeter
45 mA
